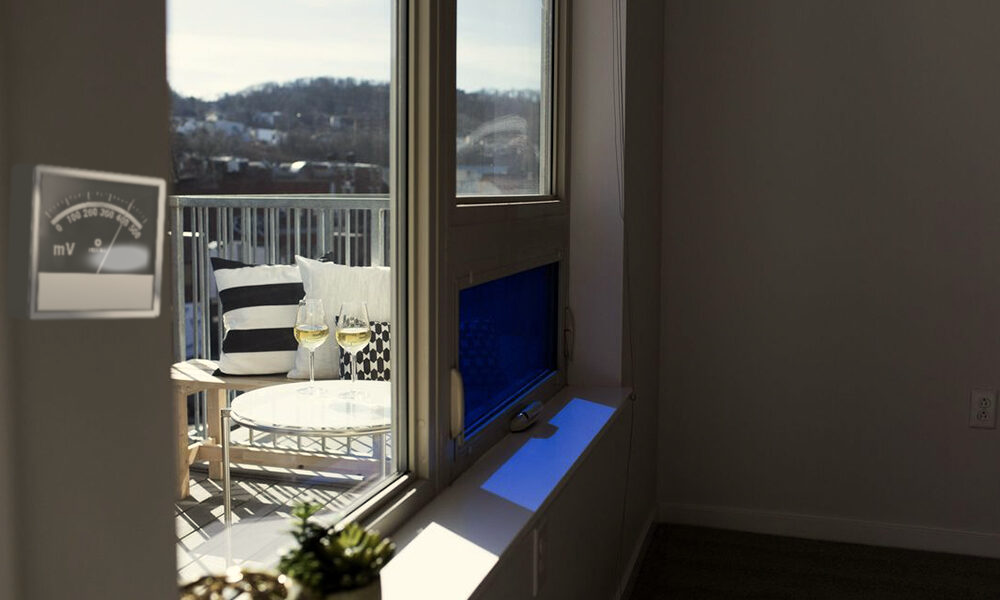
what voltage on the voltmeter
400 mV
